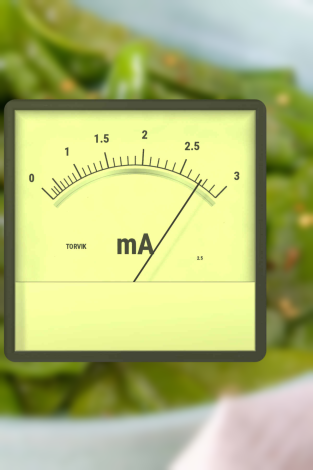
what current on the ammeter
2.75 mA
